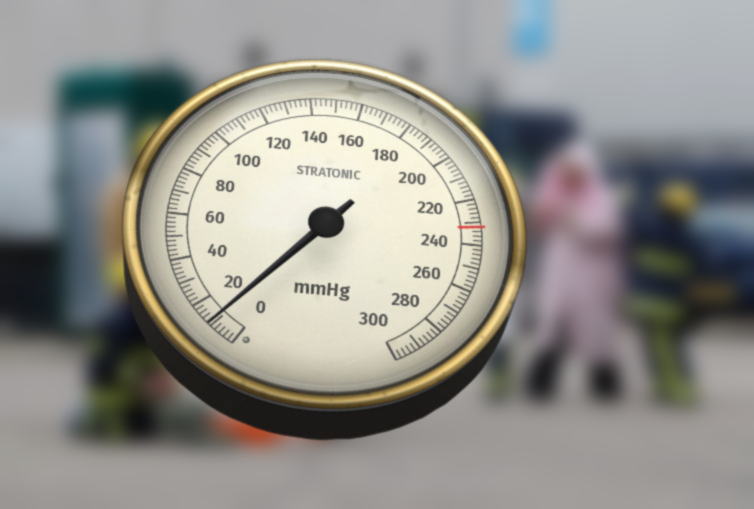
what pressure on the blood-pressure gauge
10 mmHg
